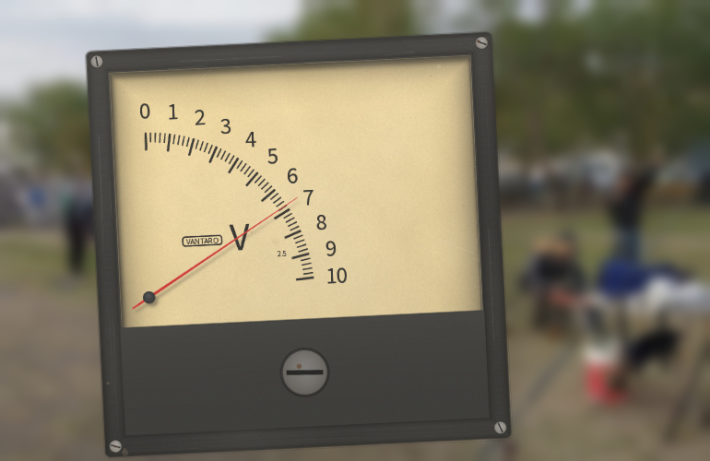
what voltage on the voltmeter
6.8 V
